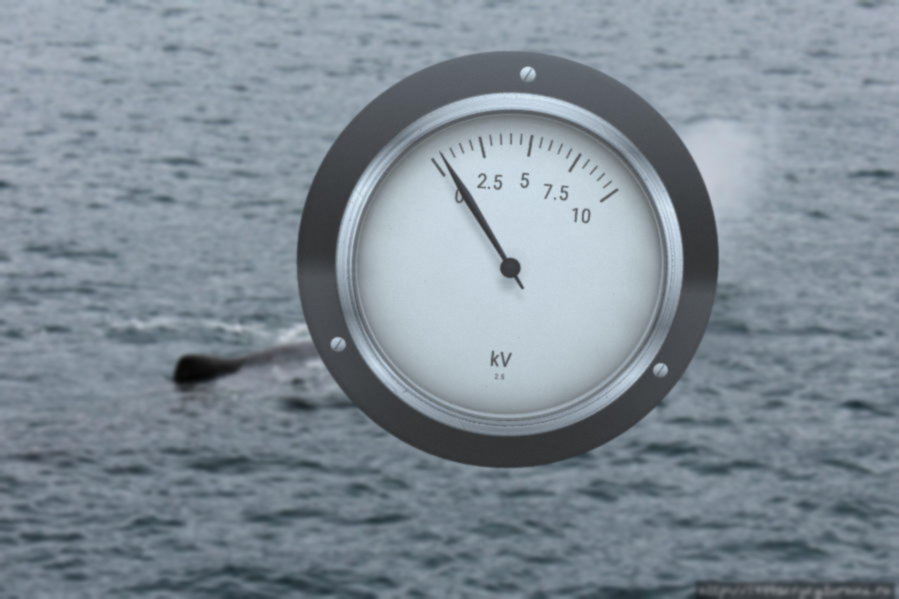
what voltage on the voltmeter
0.5 kV
